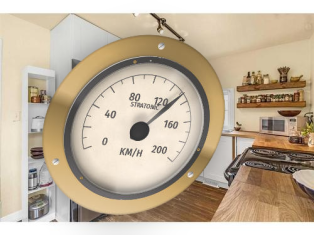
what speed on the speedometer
130 km/h
